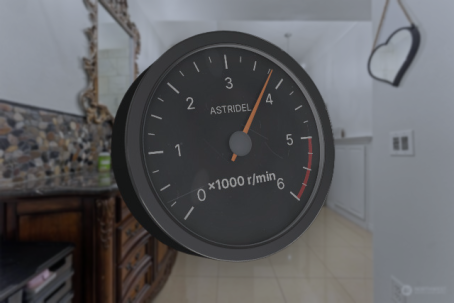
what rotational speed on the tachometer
3750 rpm
